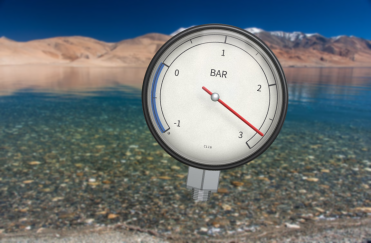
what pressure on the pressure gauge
2.75 bar
